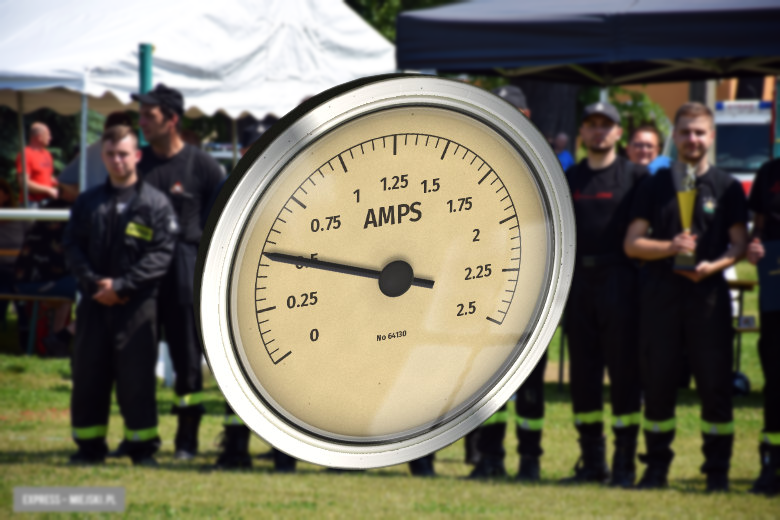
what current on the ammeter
0.5 A
